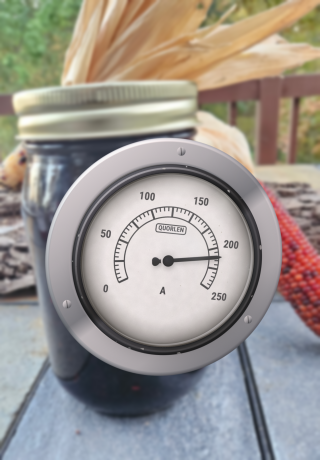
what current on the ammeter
210 A
